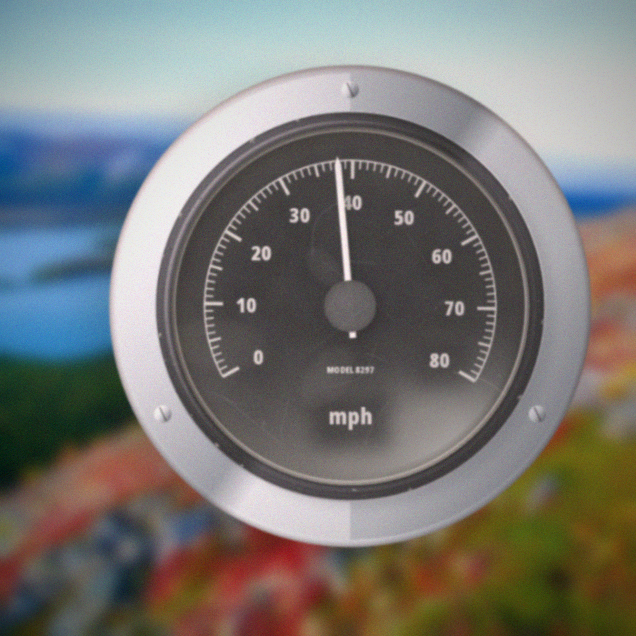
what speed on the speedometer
38 mph
